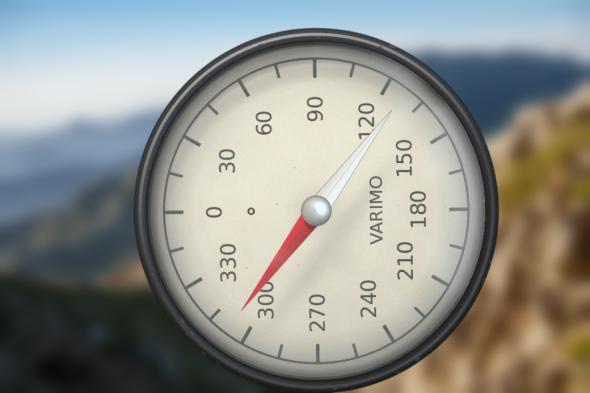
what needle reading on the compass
307.5 °
